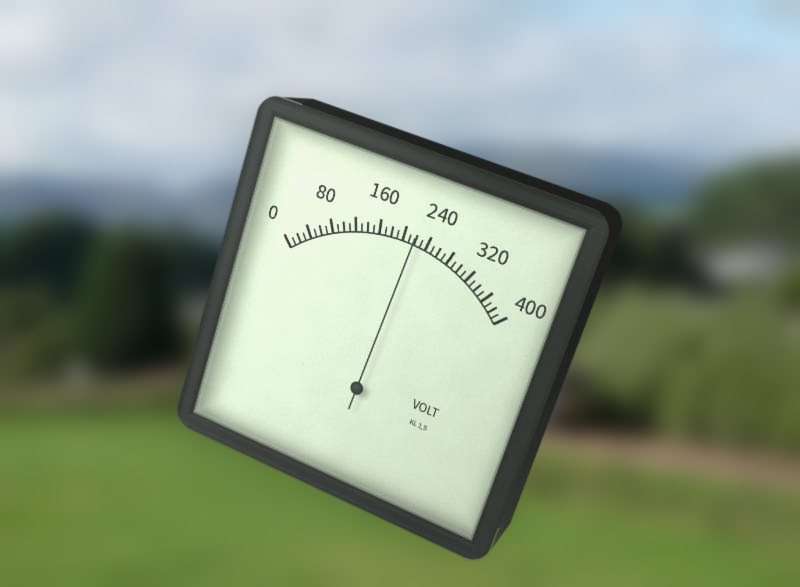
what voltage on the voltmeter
220 V
